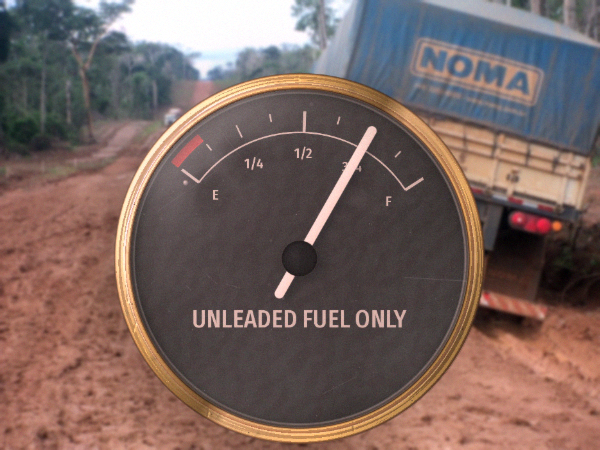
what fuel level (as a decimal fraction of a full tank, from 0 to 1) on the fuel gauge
0.75
